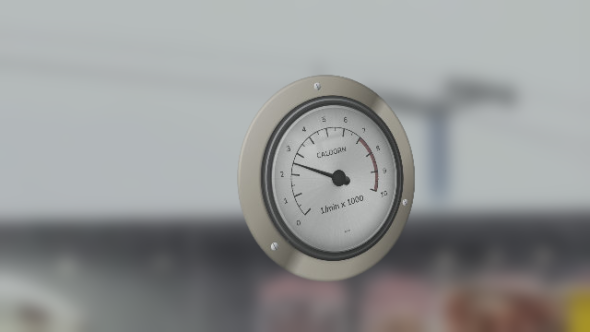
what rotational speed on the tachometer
2500 rpm
